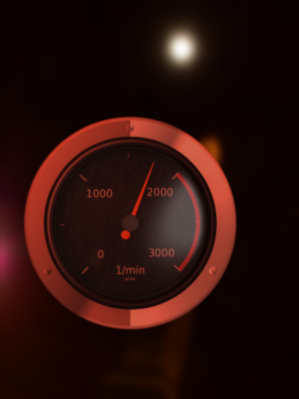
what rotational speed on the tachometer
1750 rpm
